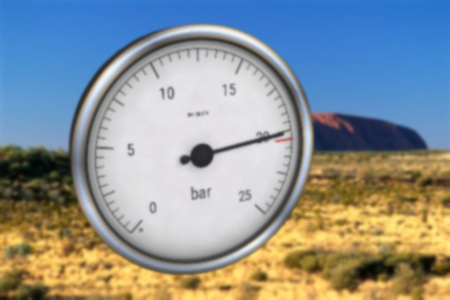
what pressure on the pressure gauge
20 bar
